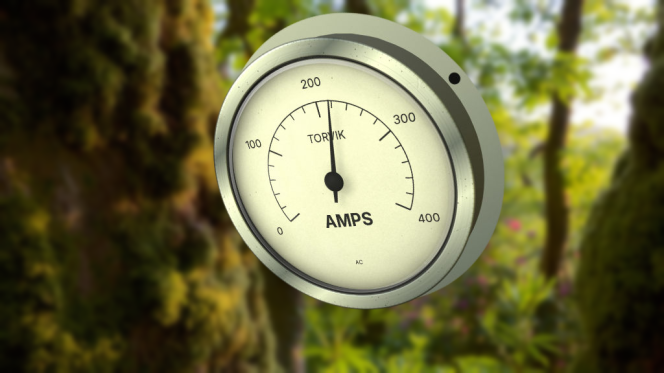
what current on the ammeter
220 A
